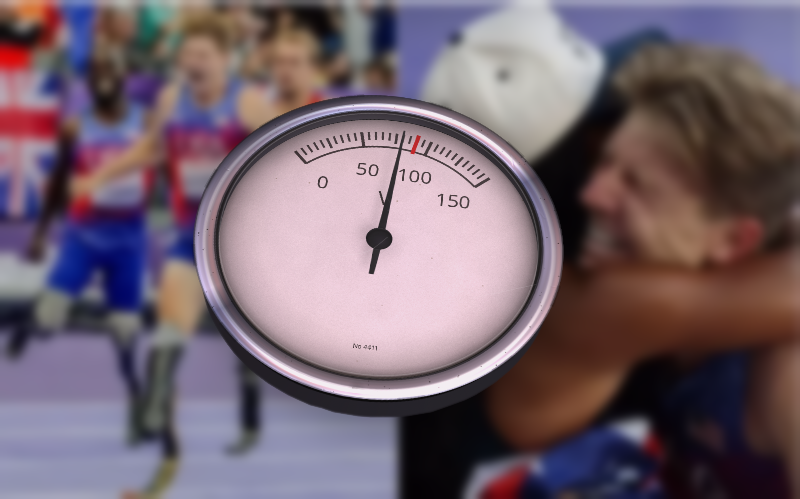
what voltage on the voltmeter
80 V
